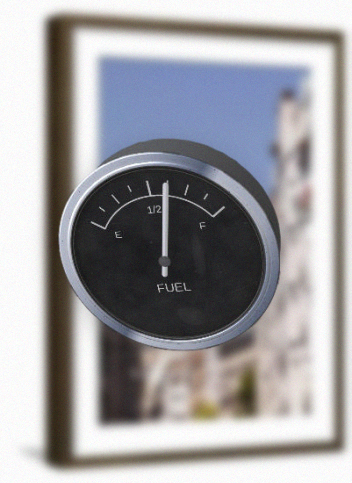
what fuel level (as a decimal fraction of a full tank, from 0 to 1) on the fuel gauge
0.625
